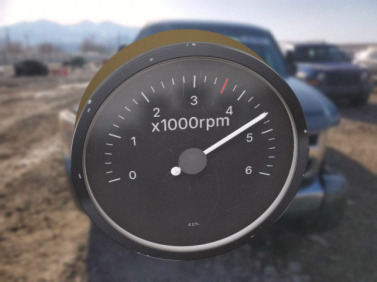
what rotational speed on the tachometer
4600 rpm
